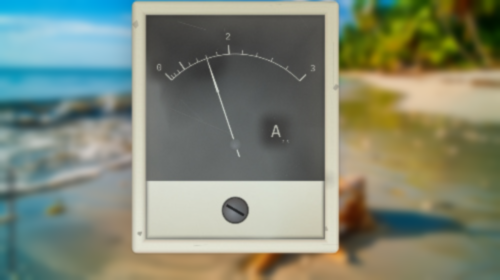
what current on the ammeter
1.6 A
